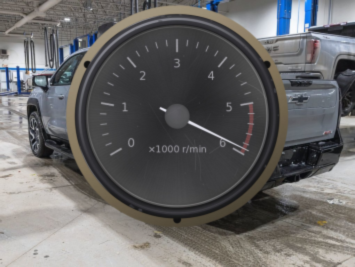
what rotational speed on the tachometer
5900 rpm
